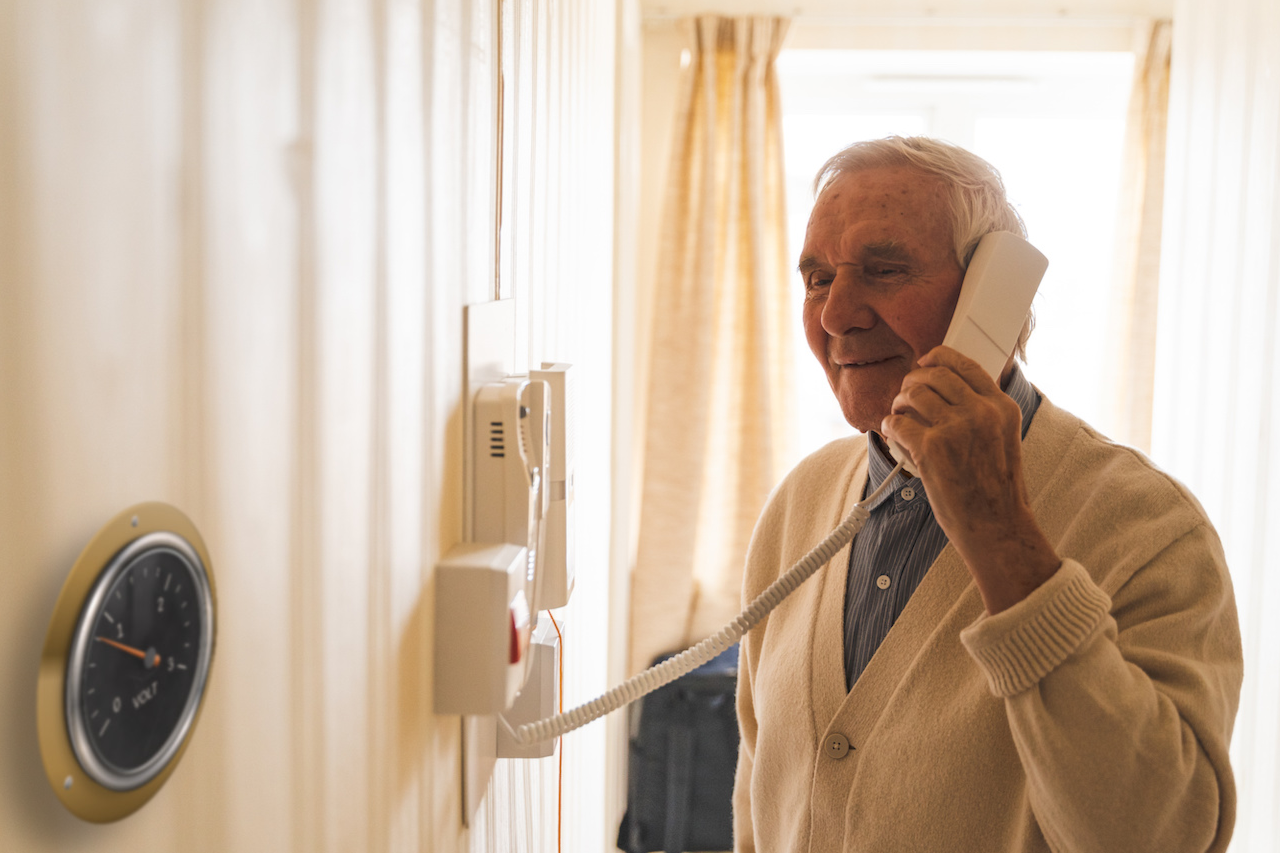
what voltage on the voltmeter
0.8 V
